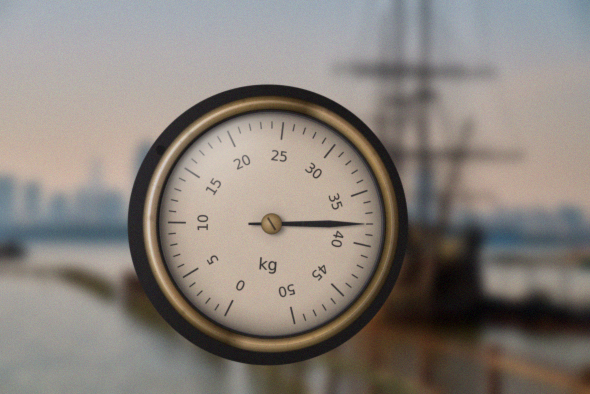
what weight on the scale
38 kg
